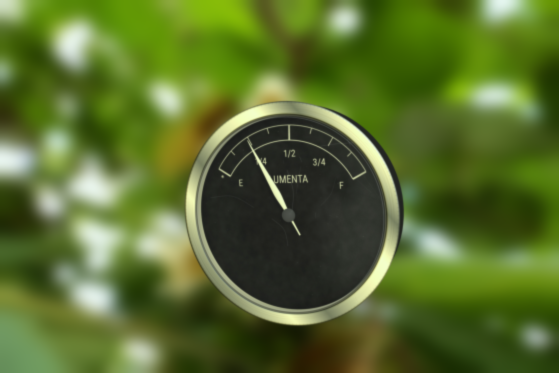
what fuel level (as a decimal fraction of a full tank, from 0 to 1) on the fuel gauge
0.25
